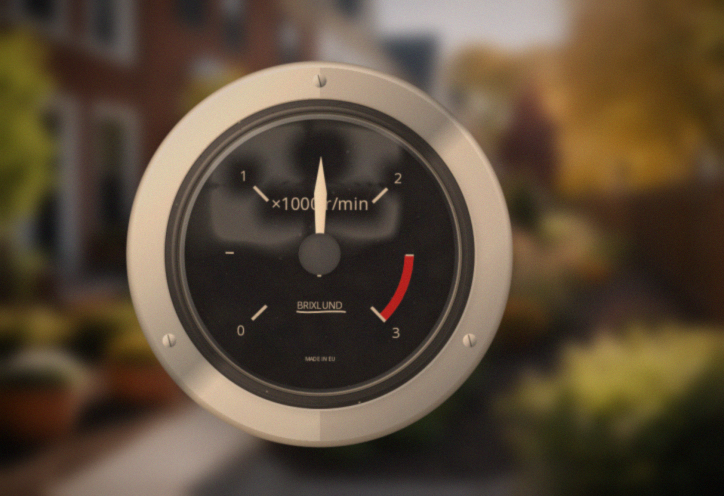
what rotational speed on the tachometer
1500 rpm
